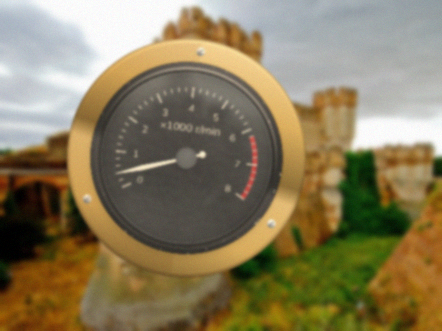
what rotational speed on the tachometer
400 rpm
